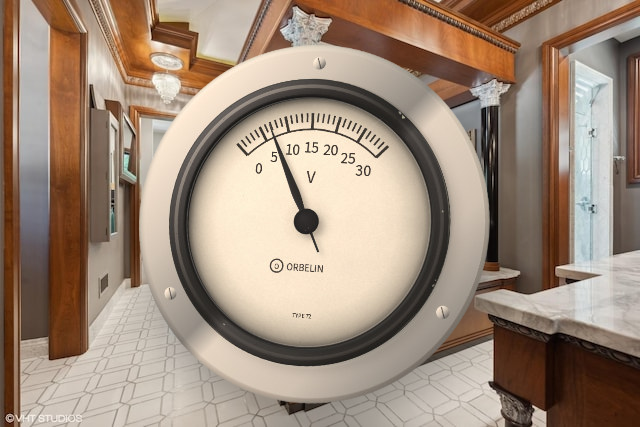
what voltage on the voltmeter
7 V
